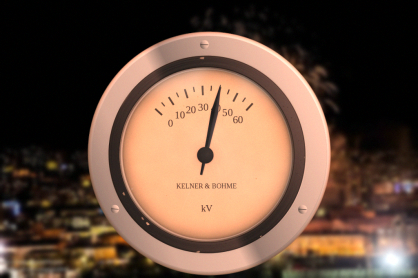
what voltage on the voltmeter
40 kV
